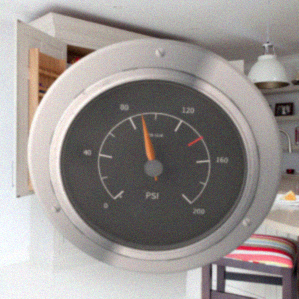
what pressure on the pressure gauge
90 psi
